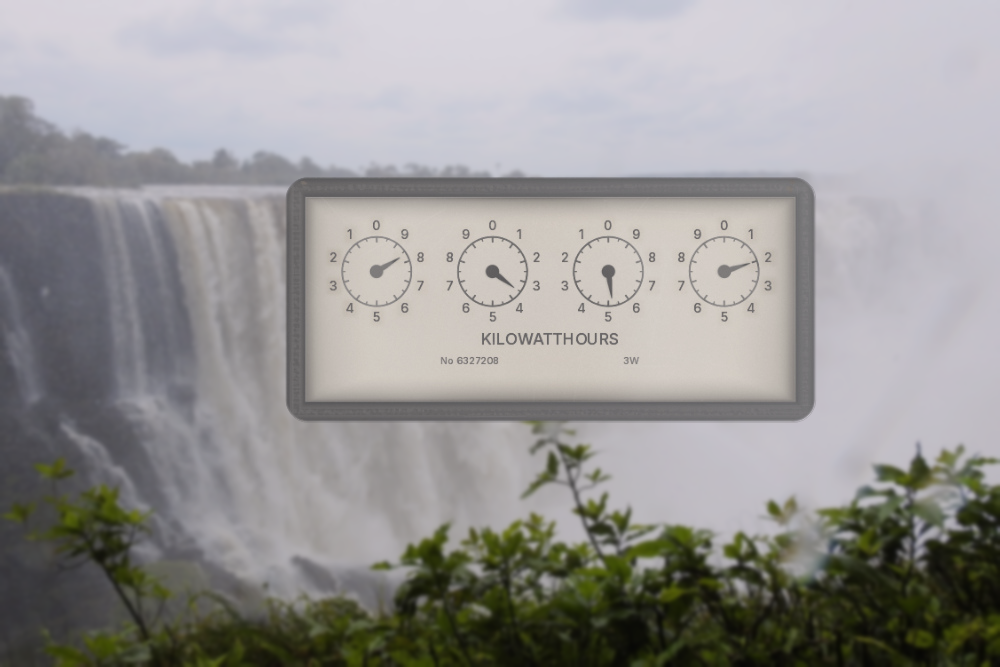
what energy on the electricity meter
8352 kWh
